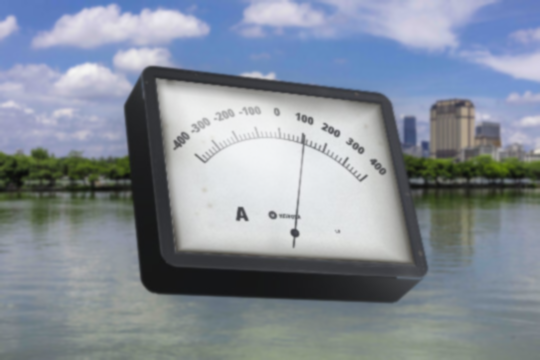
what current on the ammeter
100 A
